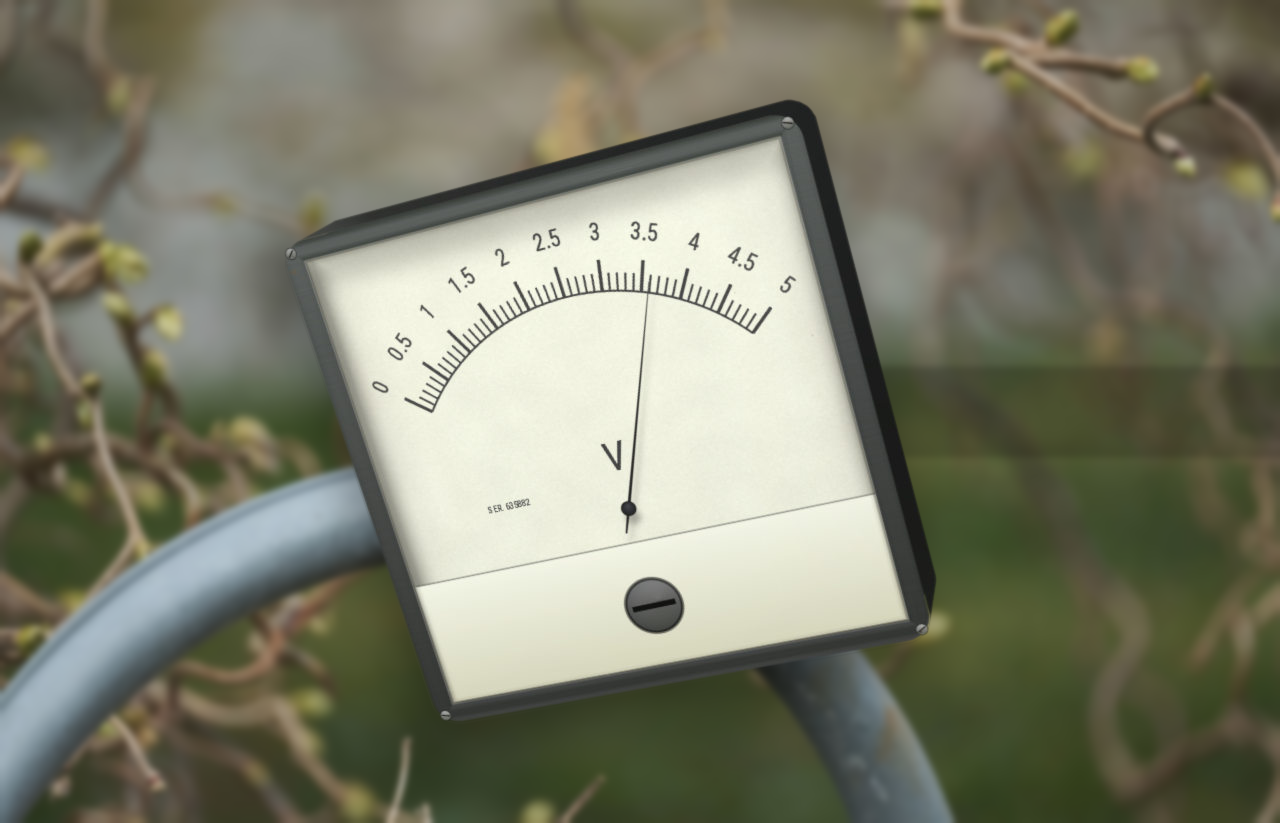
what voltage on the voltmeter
3.6 V
